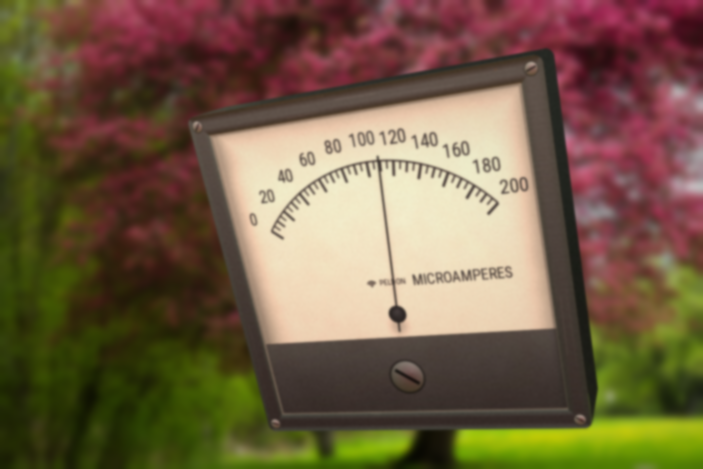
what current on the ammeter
110 µA
